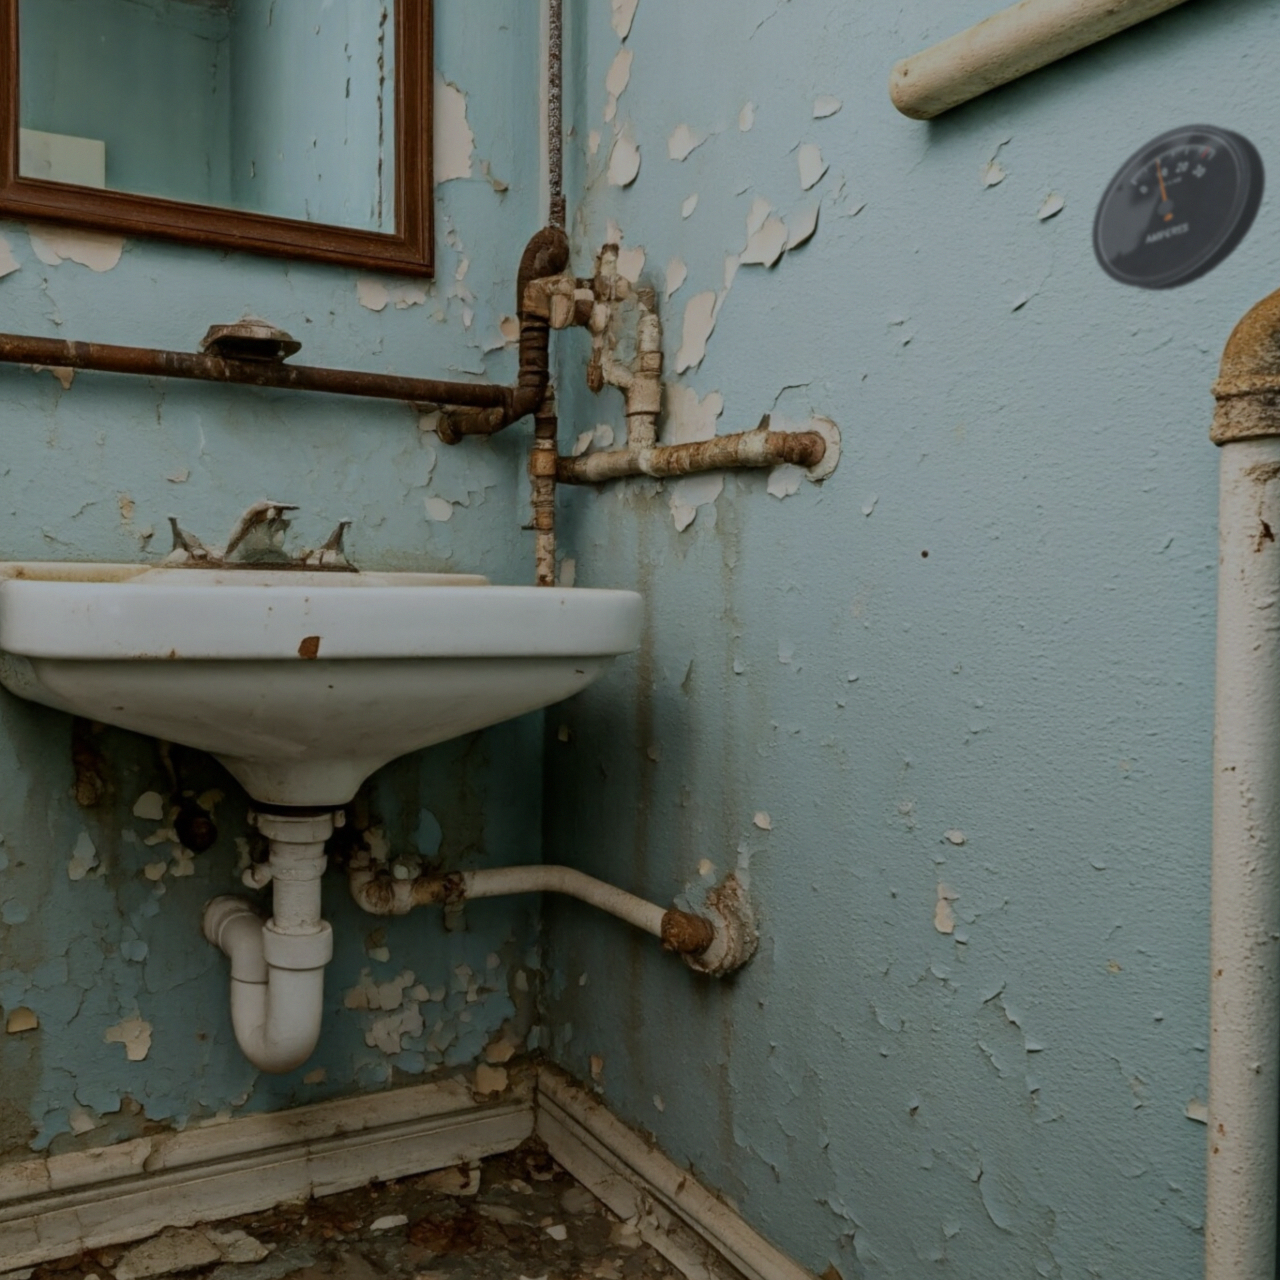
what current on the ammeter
10 A
